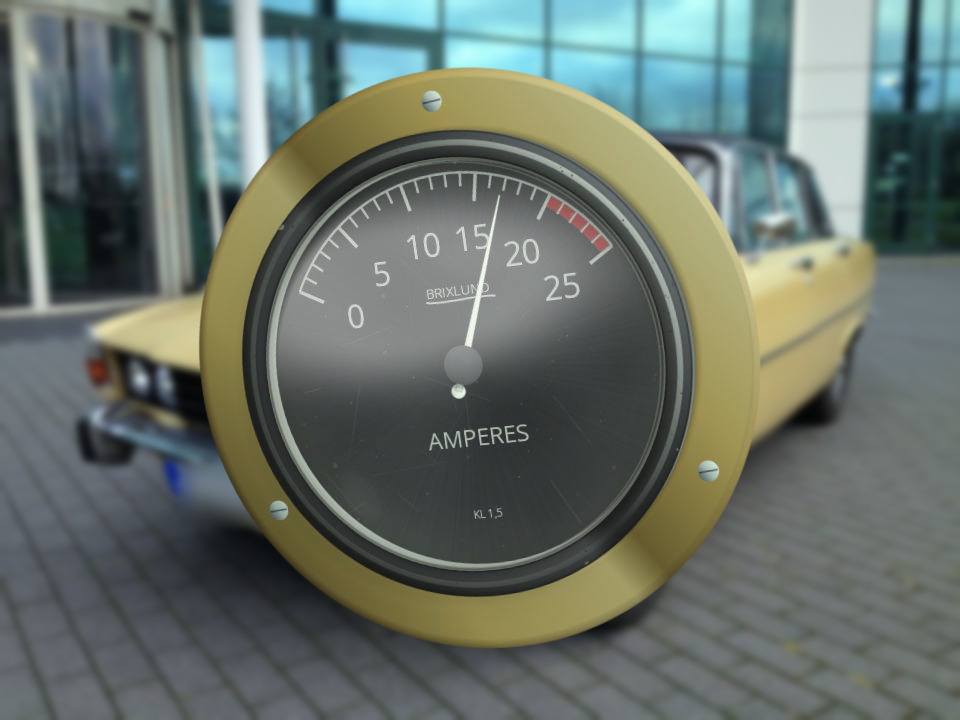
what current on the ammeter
17 A
